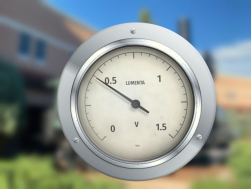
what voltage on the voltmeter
0.45 V
